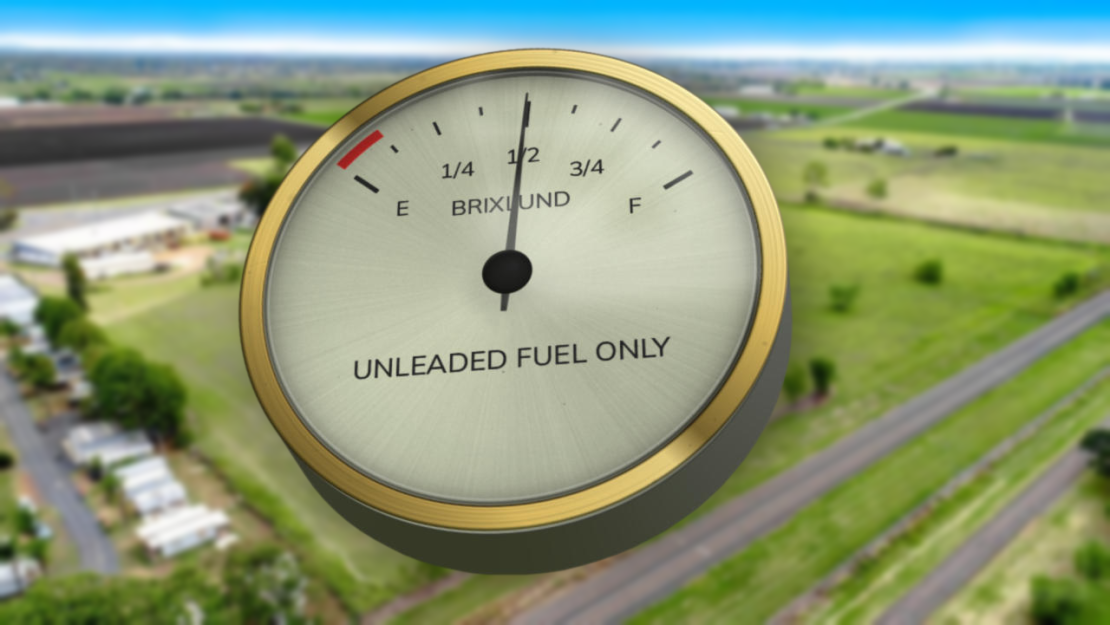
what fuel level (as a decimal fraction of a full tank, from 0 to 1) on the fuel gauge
0.5
